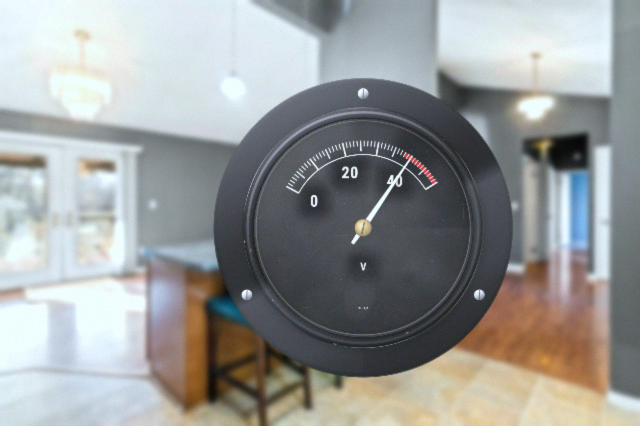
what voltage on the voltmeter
40 V
